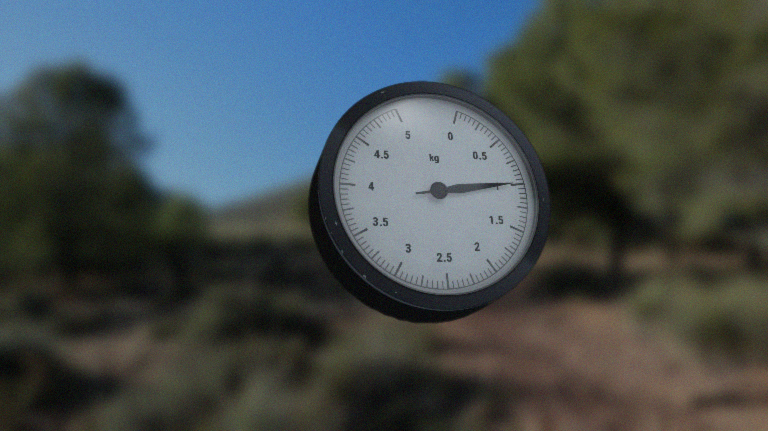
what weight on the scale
1 kg
